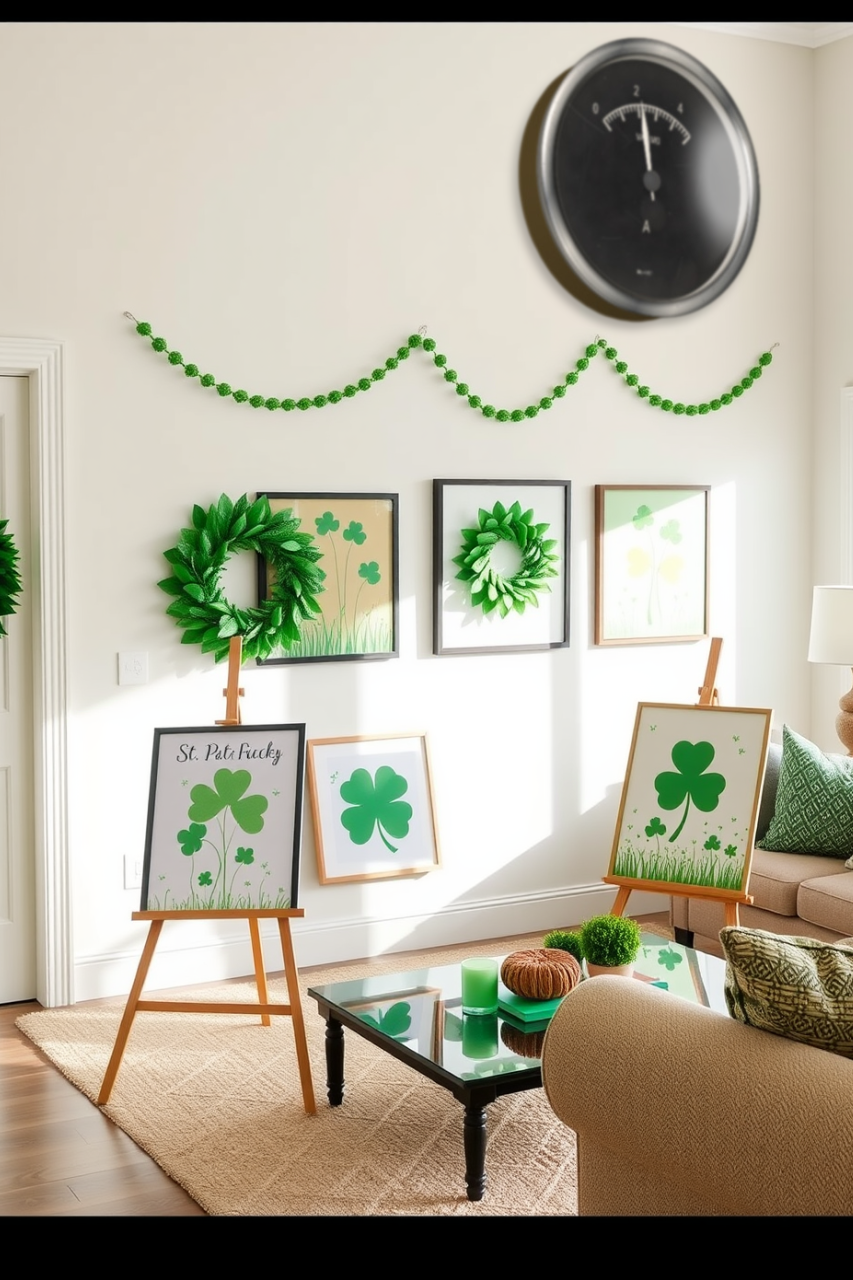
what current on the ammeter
2 A
